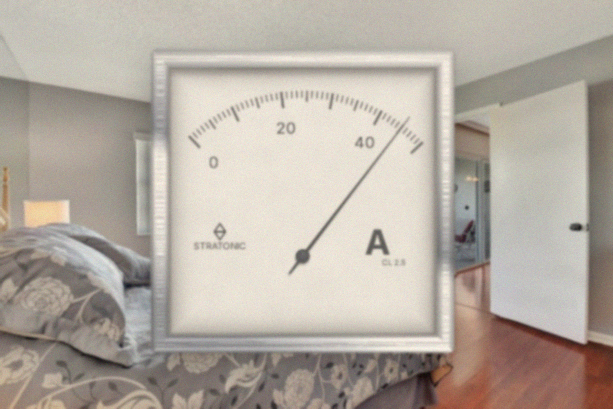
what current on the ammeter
45 A
